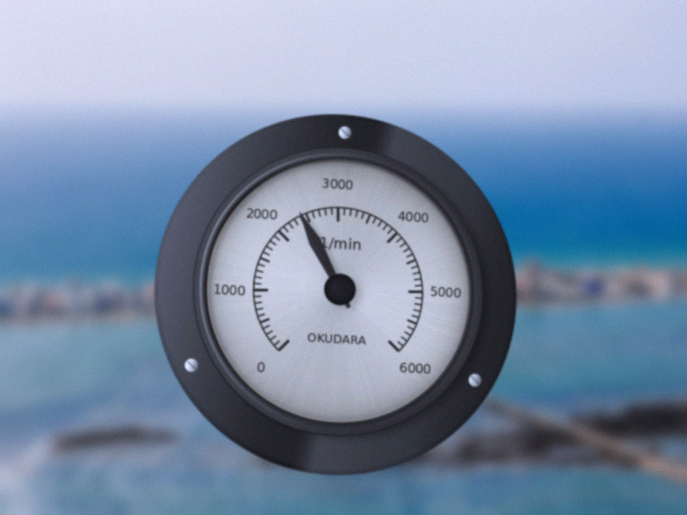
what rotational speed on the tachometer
2400 rpm
